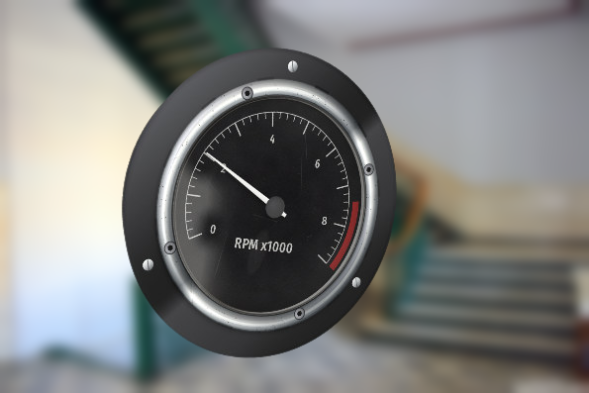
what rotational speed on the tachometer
2000 rpm
